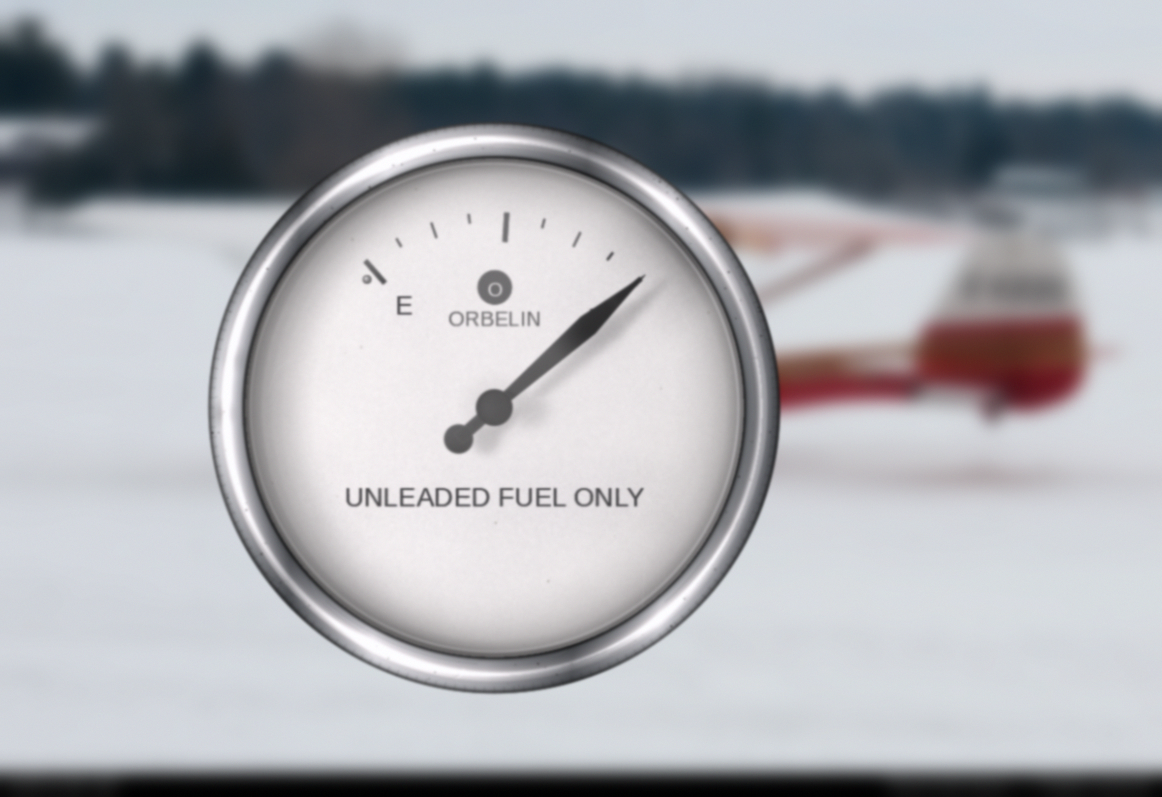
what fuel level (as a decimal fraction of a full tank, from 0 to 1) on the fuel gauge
1
